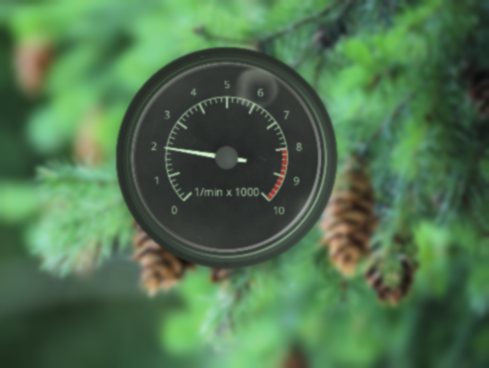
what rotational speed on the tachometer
2000 rpm
